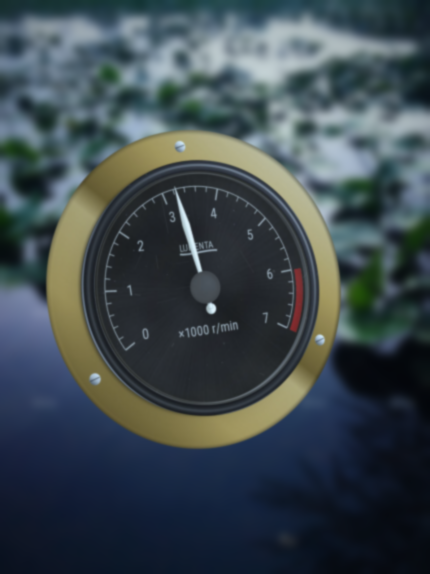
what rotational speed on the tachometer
3200 rpm
